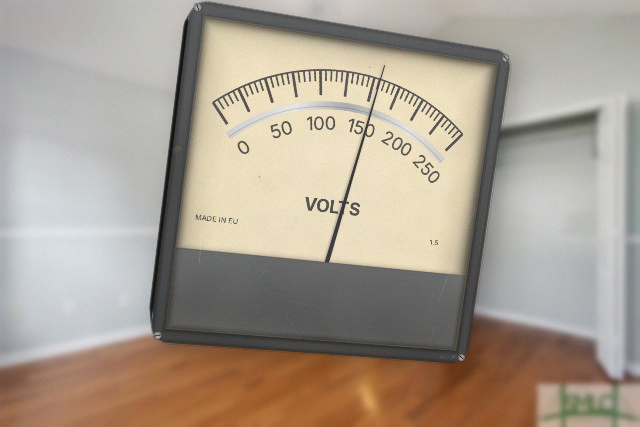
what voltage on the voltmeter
155 V
